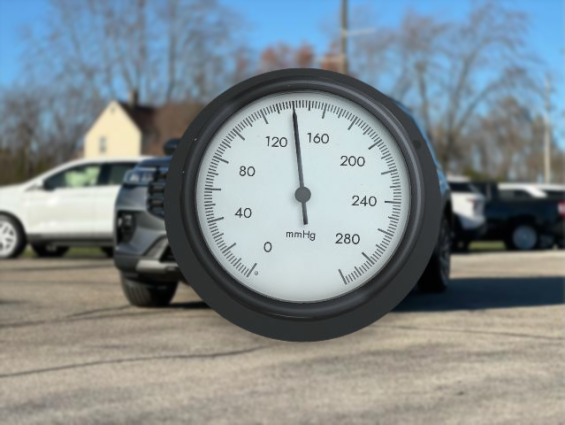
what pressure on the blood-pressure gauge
140 mmHg
